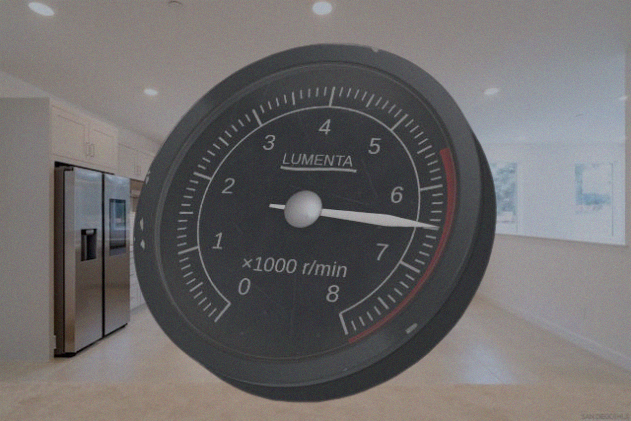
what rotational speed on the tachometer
6500 rpm
